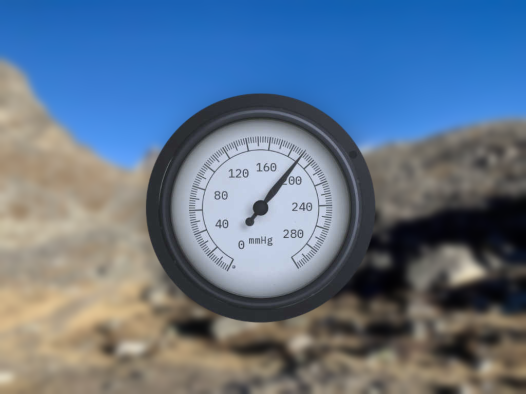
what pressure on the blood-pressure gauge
190 mmHg
